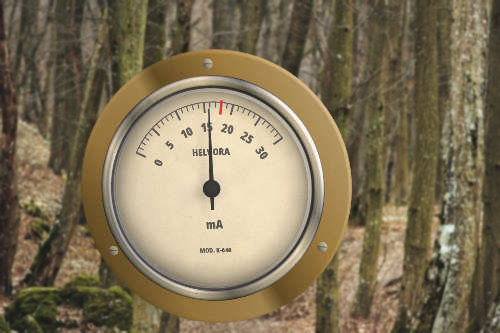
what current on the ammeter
16 mA
